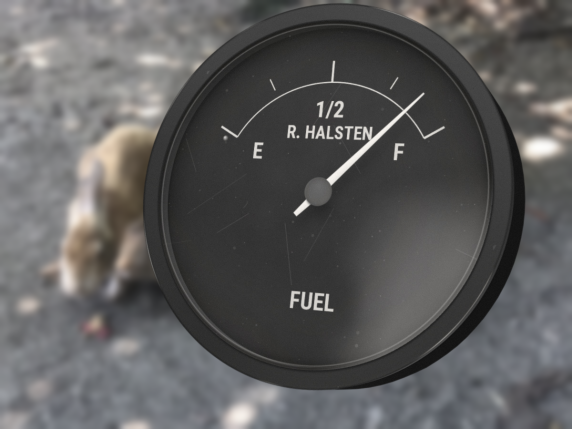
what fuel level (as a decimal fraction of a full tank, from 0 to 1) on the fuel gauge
0.875
